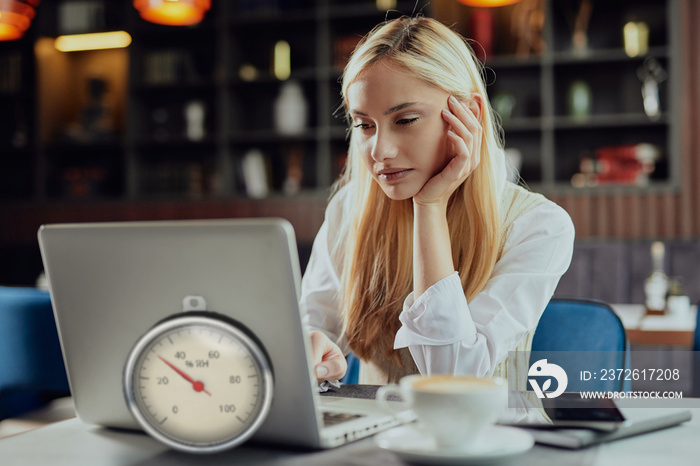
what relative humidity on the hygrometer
32 %
